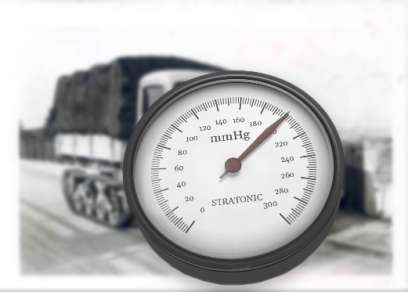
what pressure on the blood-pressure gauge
200 mmHg
